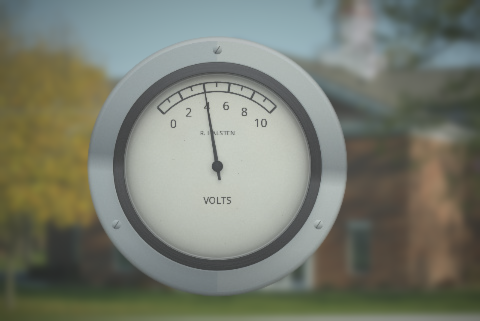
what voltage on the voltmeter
4 V
